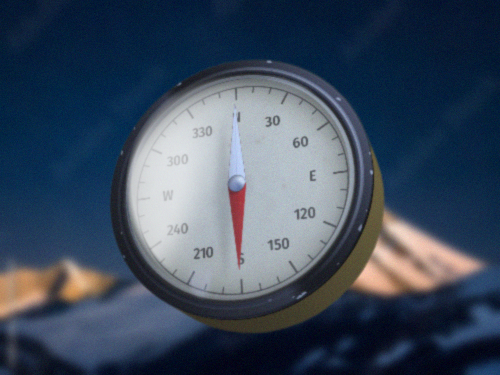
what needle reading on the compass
180 °
